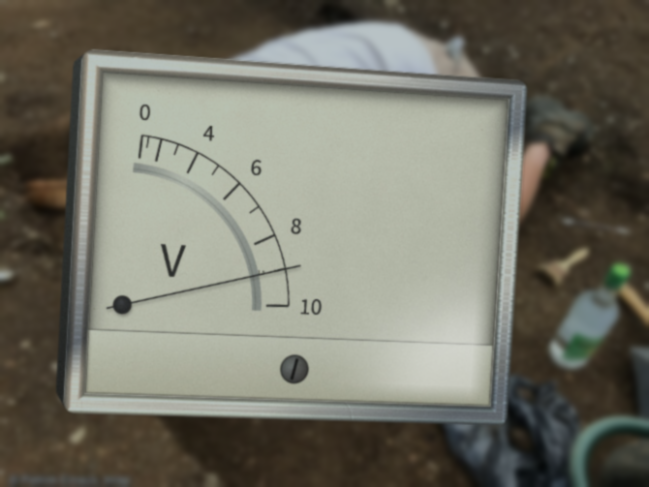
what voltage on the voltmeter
9 V
